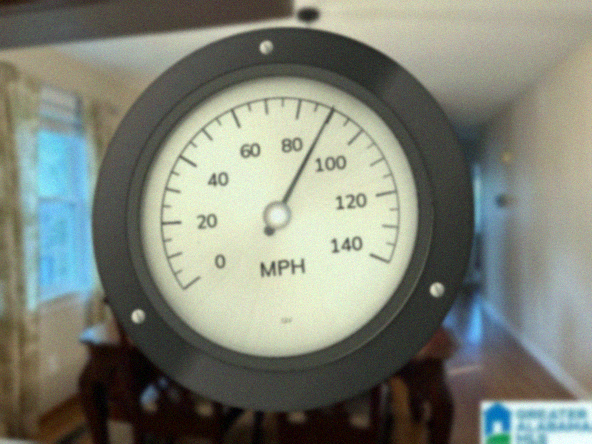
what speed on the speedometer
90 mph
